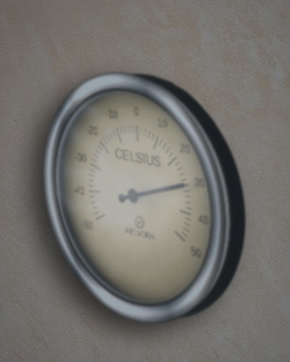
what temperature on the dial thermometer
30 °C
